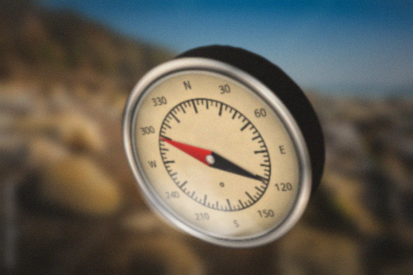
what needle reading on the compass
300 °
